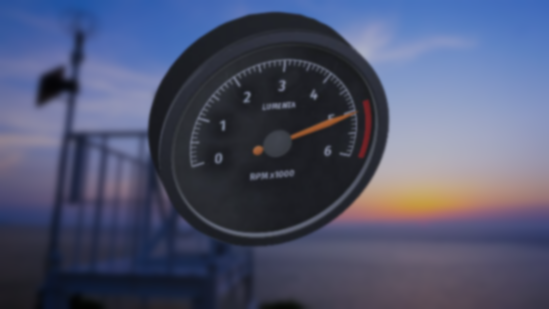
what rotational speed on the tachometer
5000 rpm
